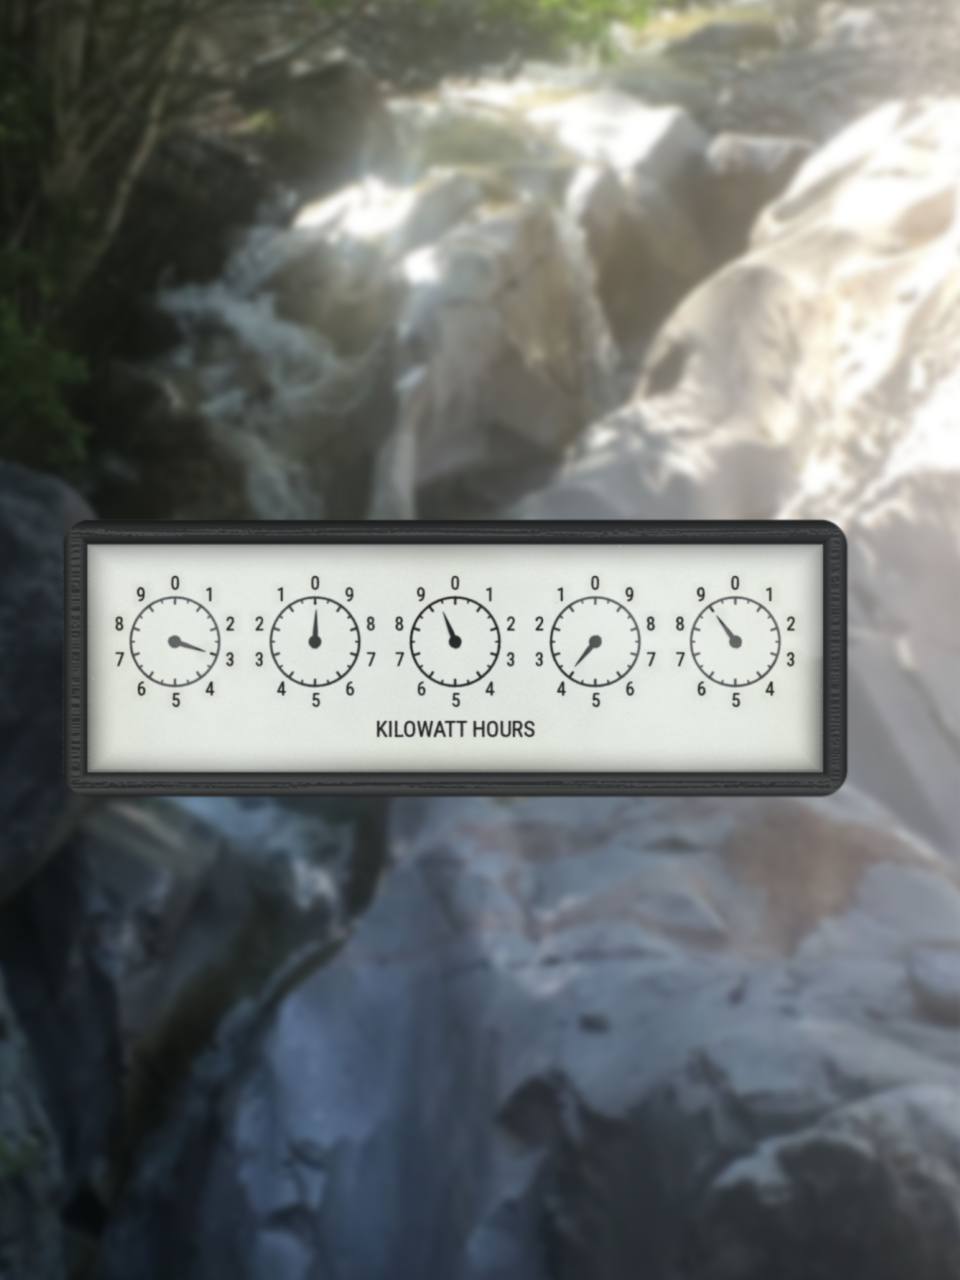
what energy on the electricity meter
29939 kWh
